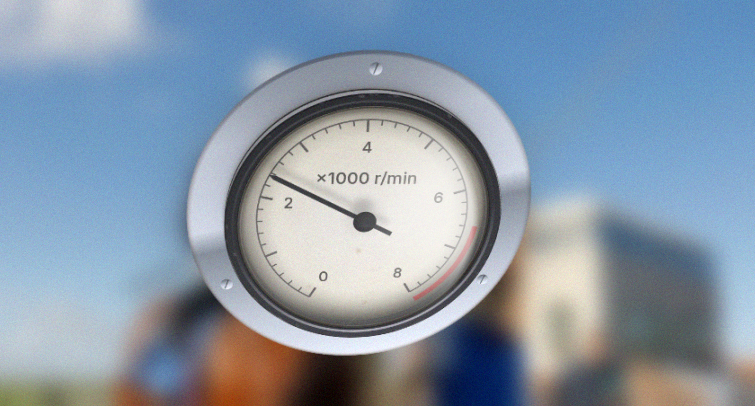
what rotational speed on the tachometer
2400 rpm
